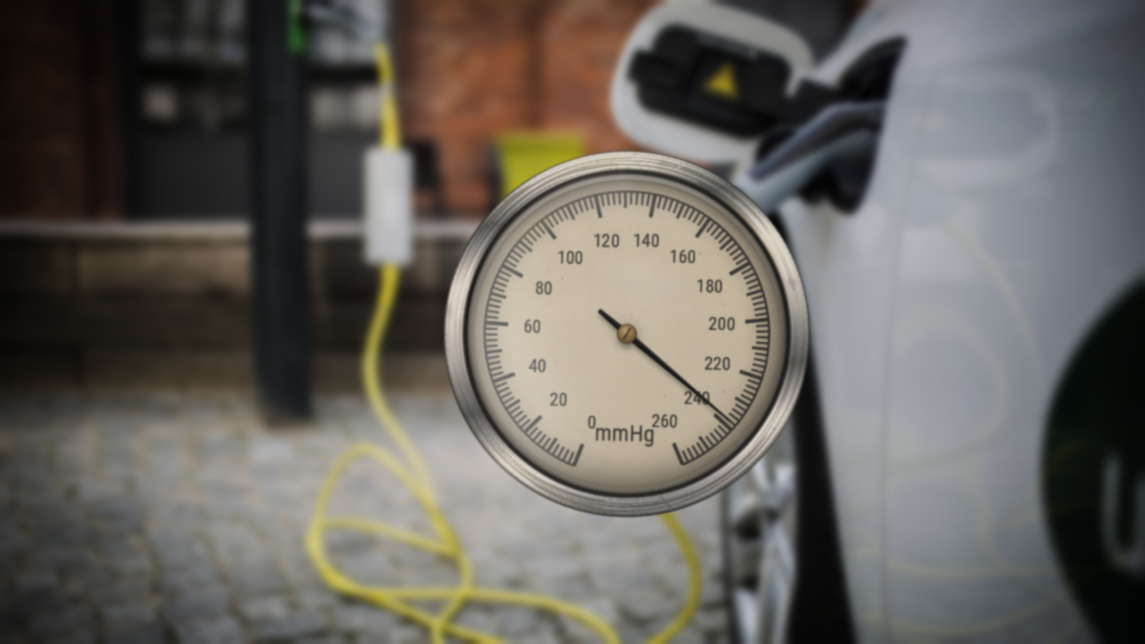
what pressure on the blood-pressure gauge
238 mmHg
